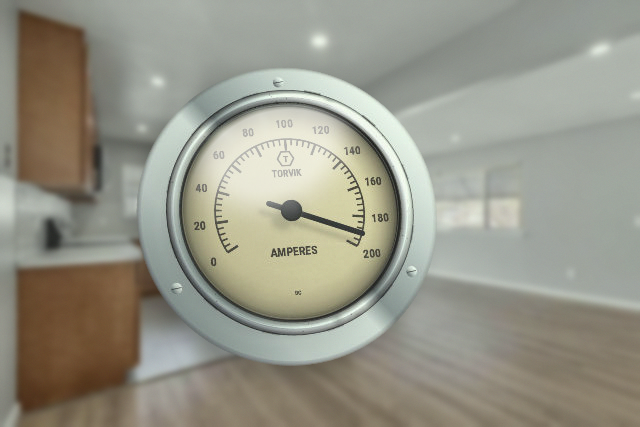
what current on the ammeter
192 A
